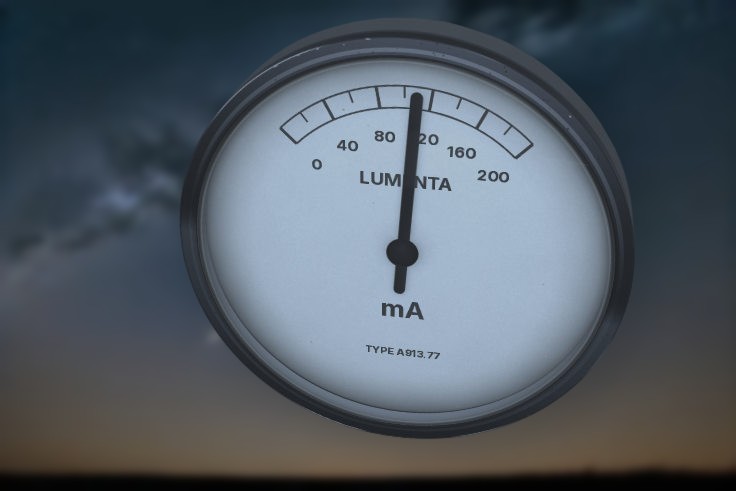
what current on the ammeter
110 mA
